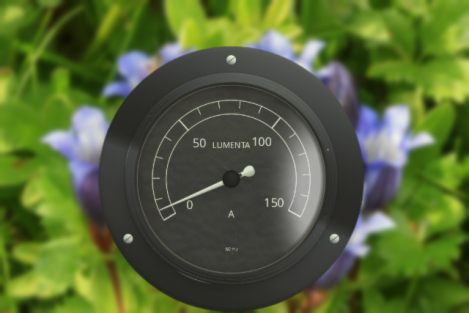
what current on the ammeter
5 A
